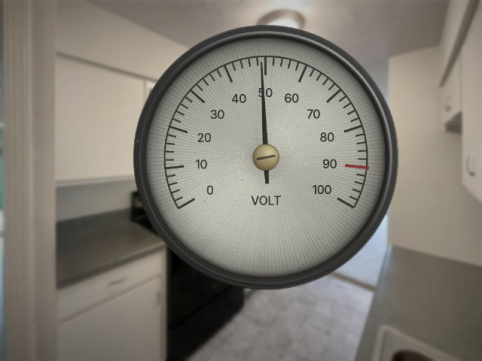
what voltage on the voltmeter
49 V
